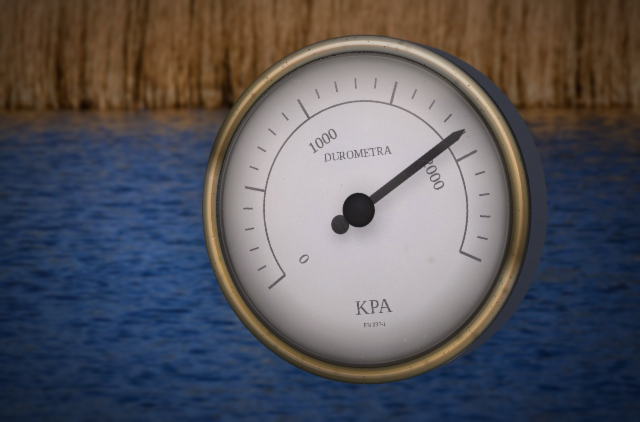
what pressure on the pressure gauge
1900 kPa
